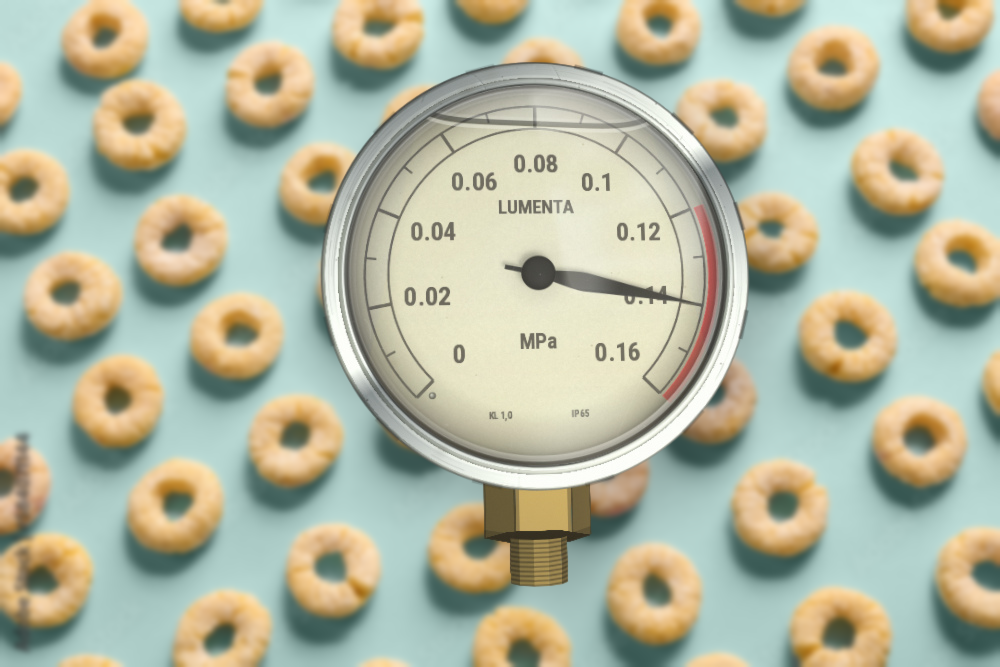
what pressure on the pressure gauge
0.14 MPa
